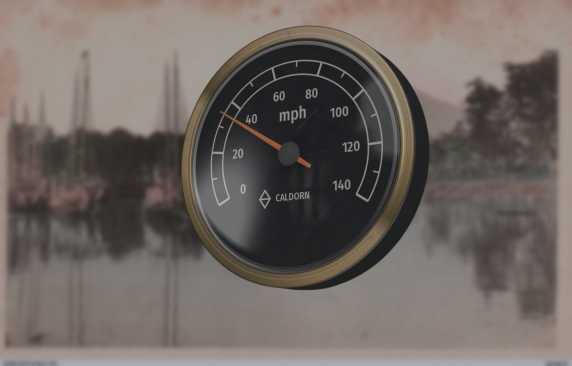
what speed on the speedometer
35 mph
